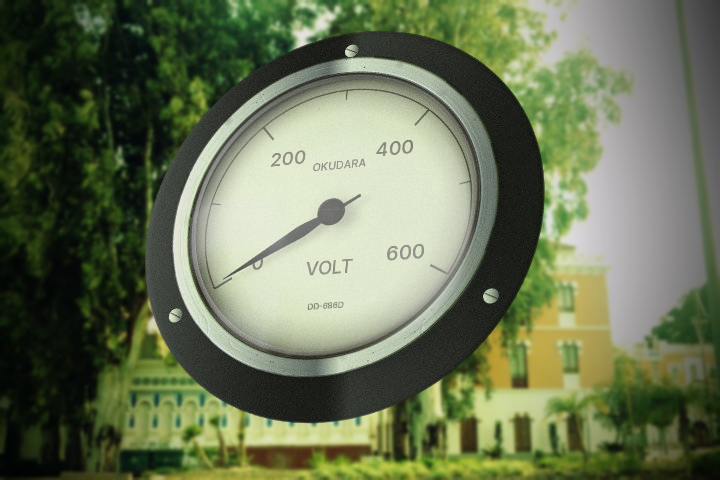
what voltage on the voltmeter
0 V
